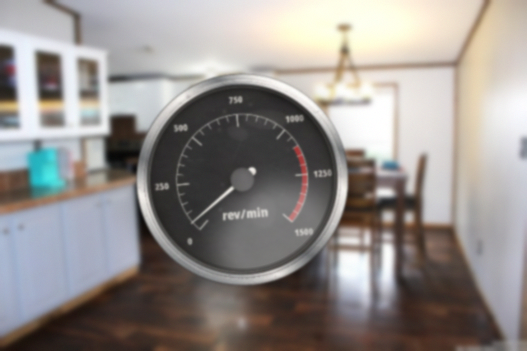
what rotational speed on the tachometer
50 rpm
